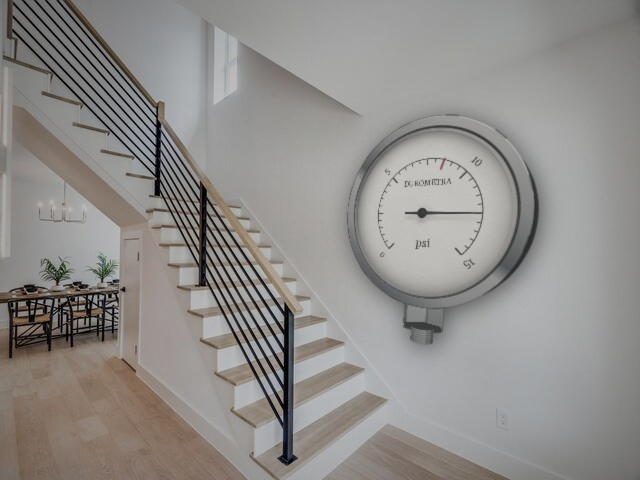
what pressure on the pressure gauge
12.5 psi
